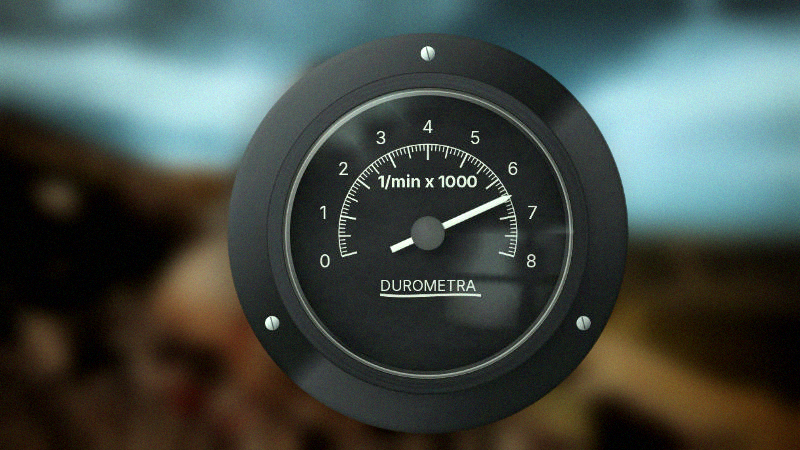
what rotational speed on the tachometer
6500 rpm
